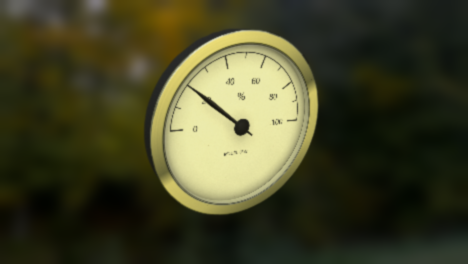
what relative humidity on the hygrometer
20 %
